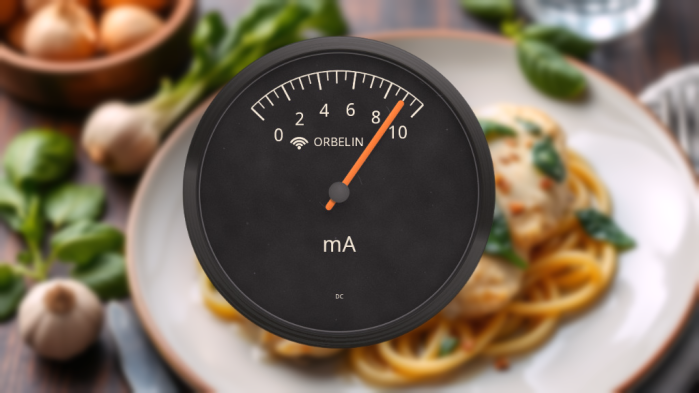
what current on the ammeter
9 mA
